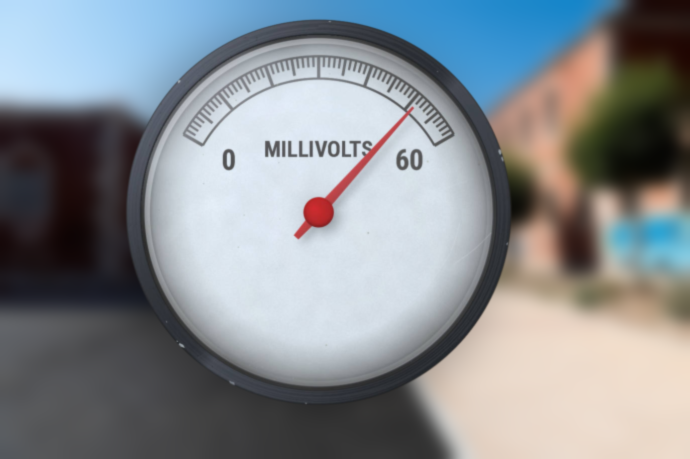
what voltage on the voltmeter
51 mV
